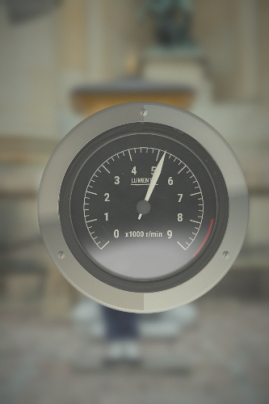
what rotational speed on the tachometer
5200 rpm
